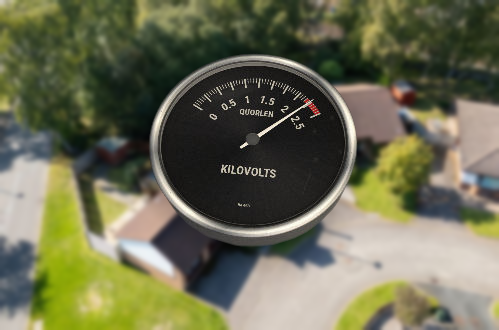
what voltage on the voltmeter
2.25 kV
